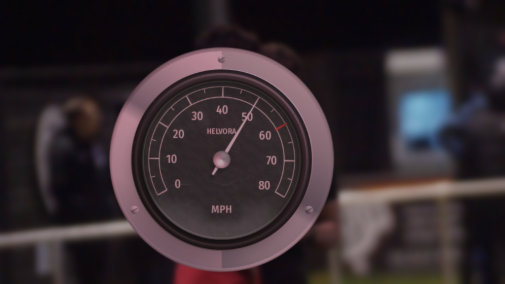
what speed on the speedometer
50 mph
